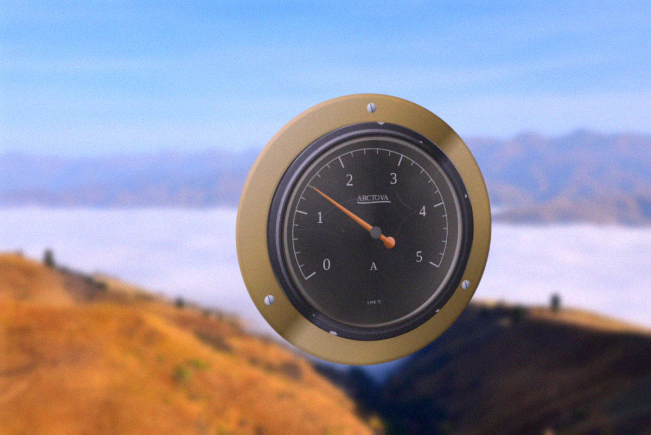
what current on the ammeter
1.4 A
